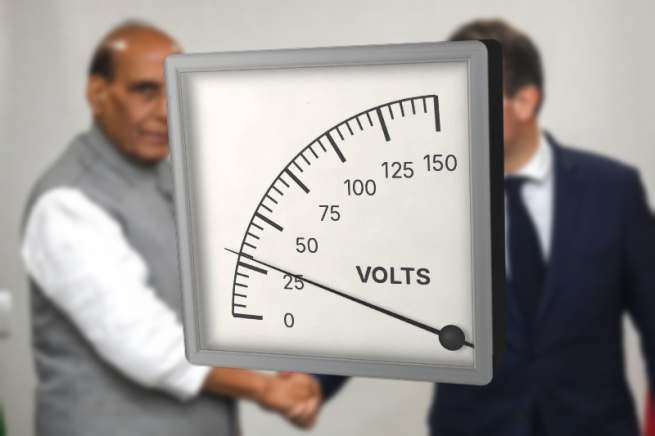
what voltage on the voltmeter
30 V
